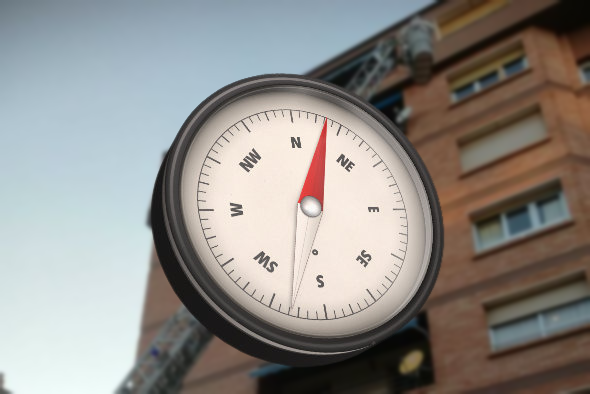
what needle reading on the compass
20 °
